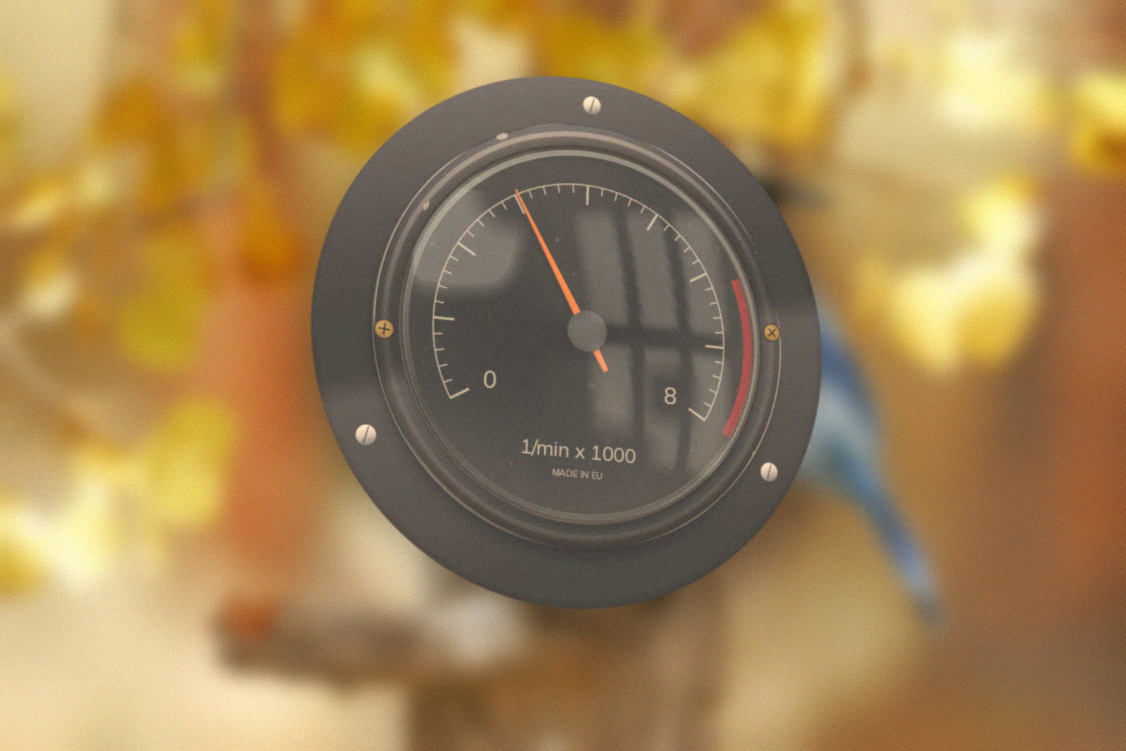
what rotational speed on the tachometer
3000 rpm
